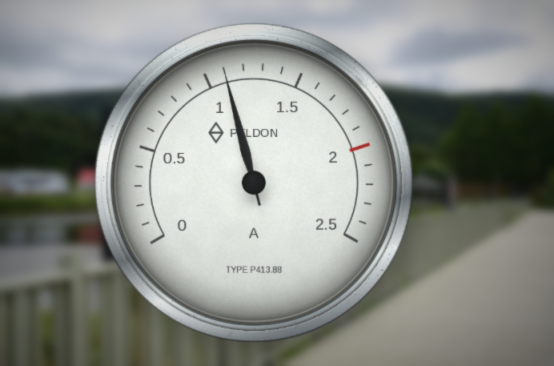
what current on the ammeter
1.1 A
